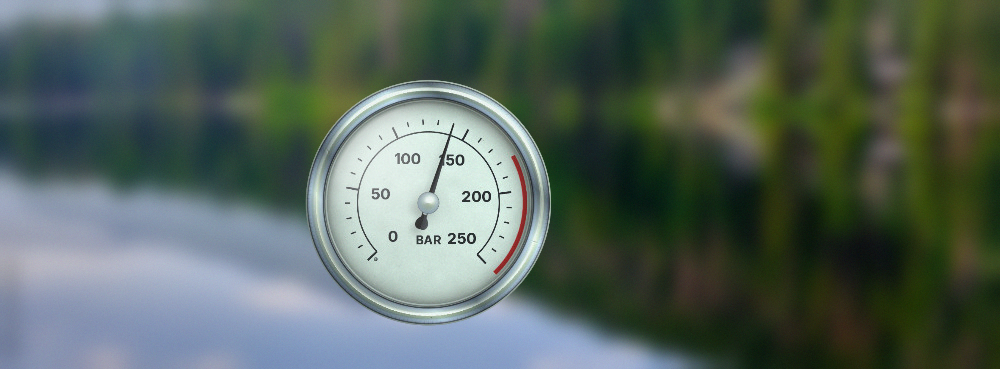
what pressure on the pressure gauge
140 bar
